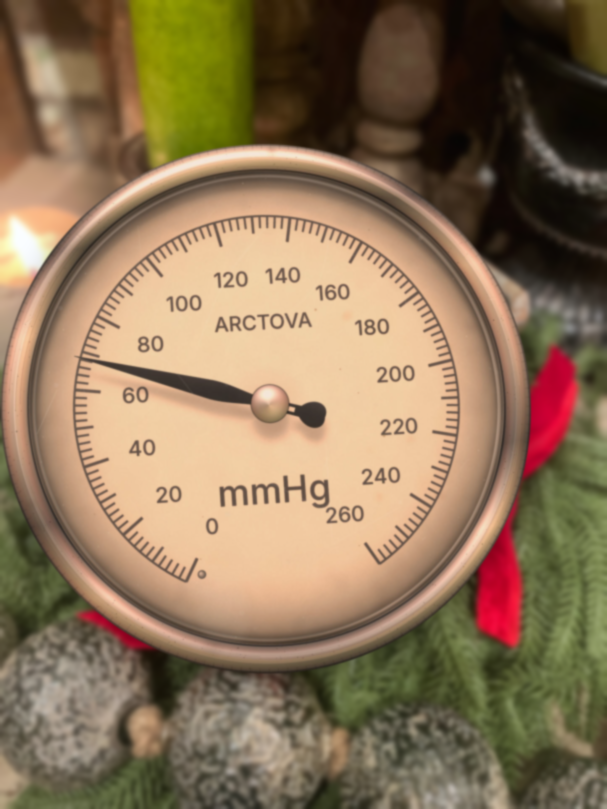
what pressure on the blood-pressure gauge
68 mmHg
